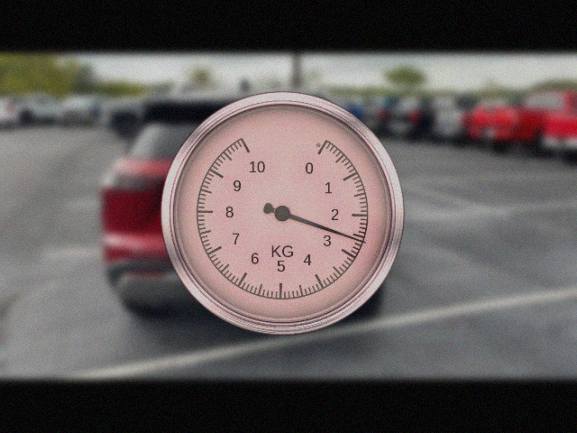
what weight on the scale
2.6 kg
